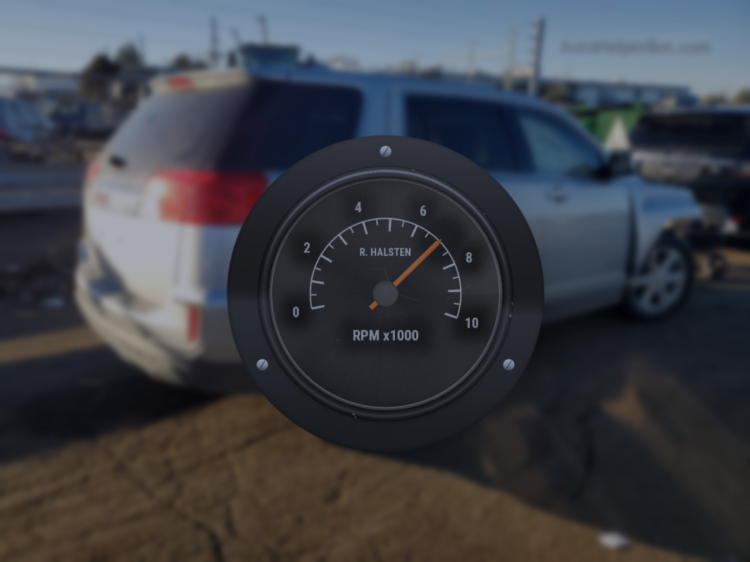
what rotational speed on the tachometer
7000 rpm
